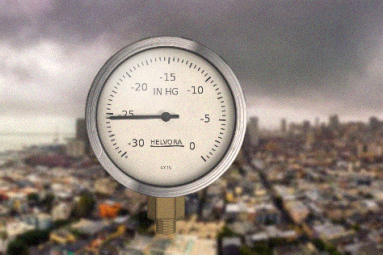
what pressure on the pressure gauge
-25.5 inHg
